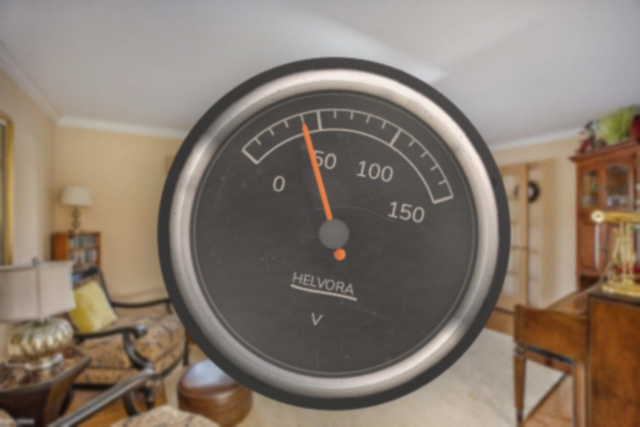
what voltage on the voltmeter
40 V
